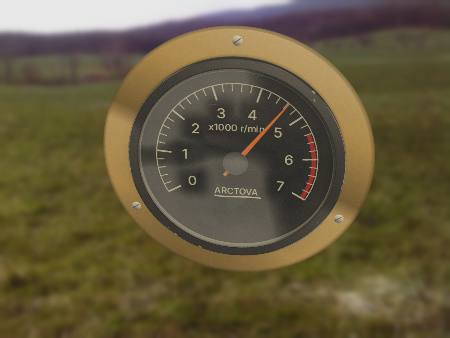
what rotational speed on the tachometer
4600 rpm
